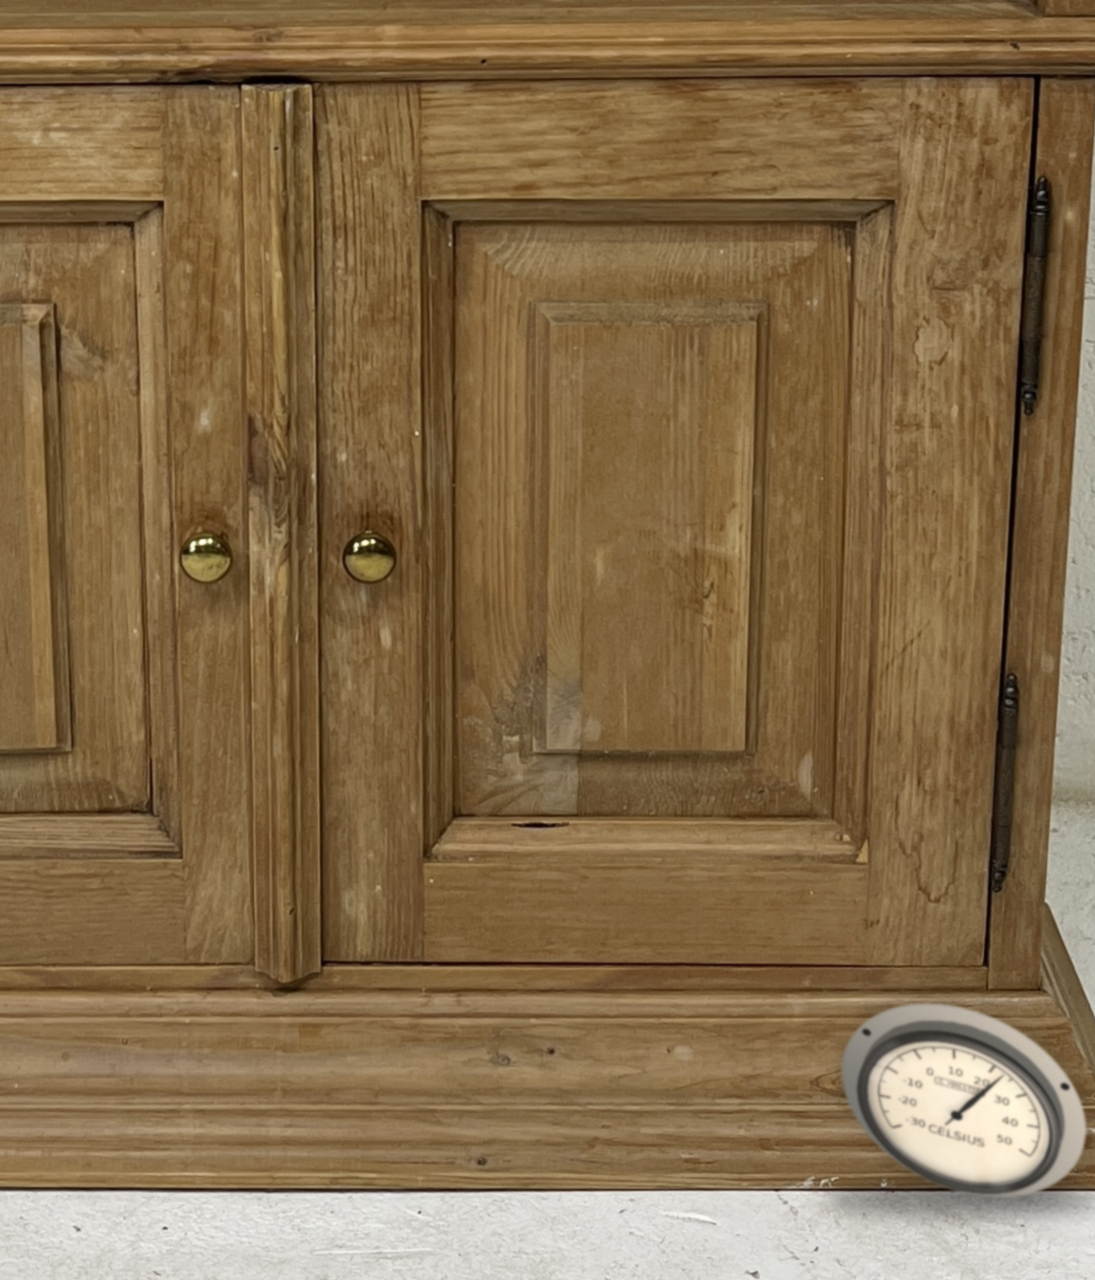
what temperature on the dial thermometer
22.5 °C
